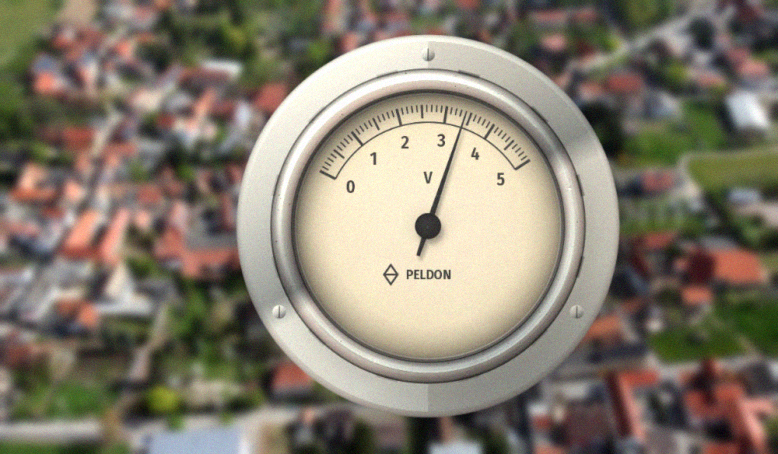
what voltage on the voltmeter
3.4 V
